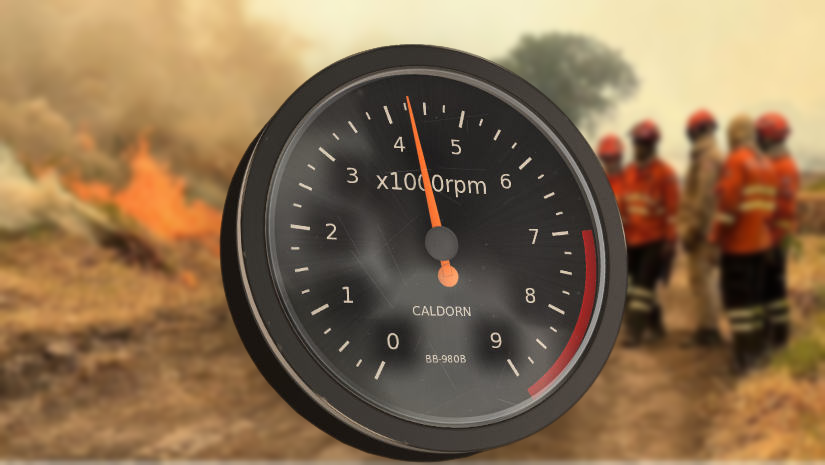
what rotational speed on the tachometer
4250 rpm
